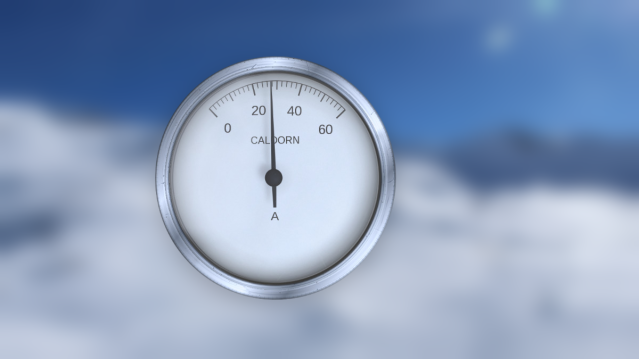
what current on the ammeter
28 A
